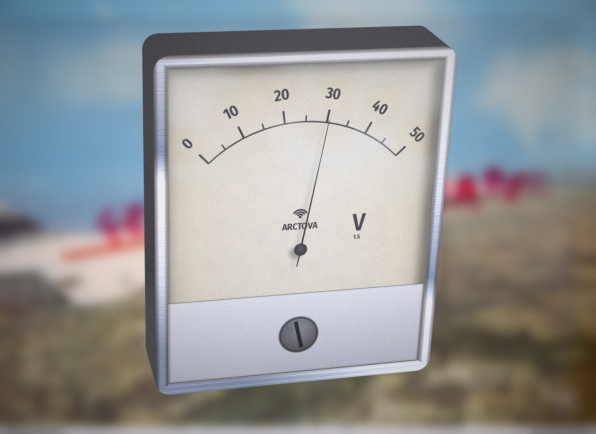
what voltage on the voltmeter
30 V
